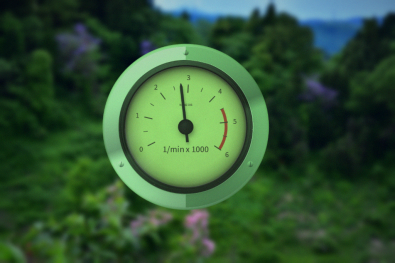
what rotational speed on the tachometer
2750 rpm
